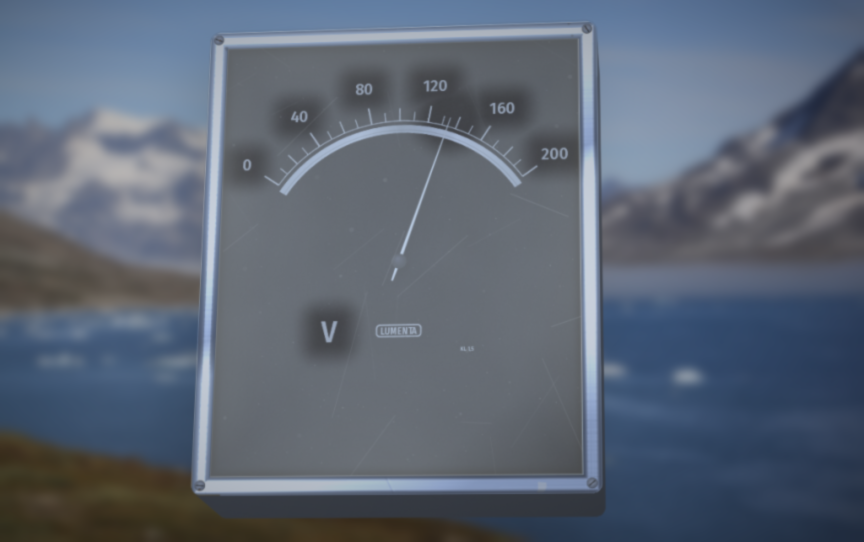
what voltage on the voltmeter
135 V
